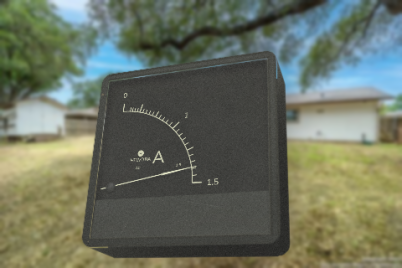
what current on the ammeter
1.4 A
